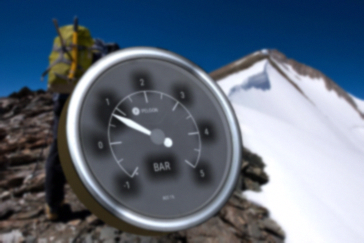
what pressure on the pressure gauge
0.75 bar
